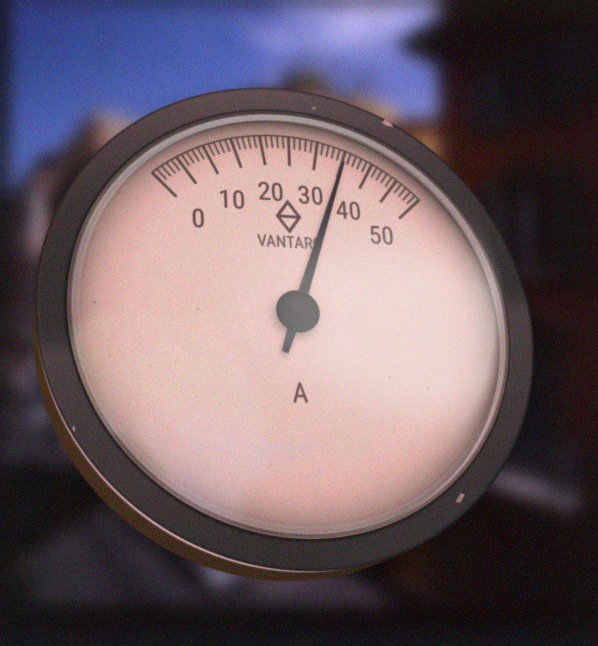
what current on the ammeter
35 A
